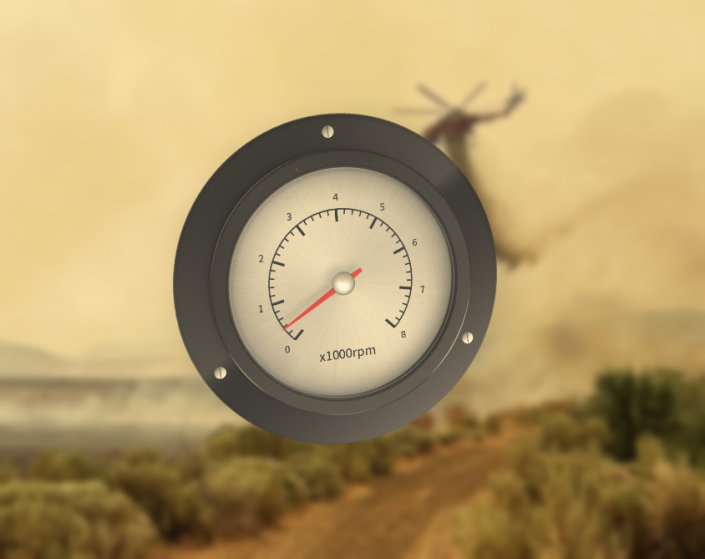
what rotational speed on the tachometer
400 rpm
